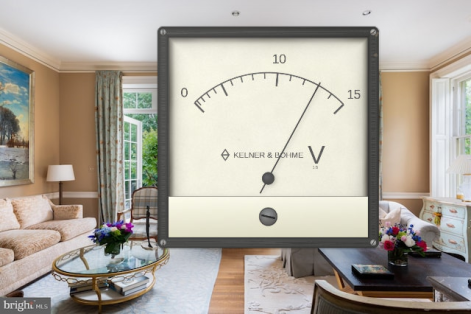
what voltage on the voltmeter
13 V
